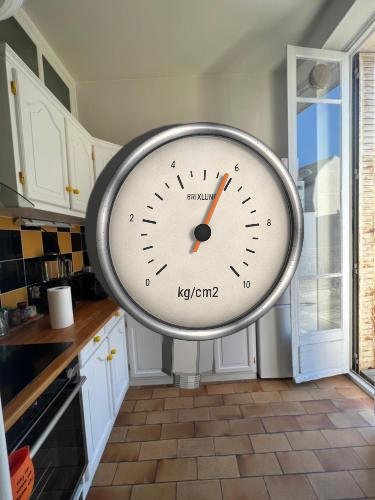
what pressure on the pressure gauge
5.75 kg/cm²
